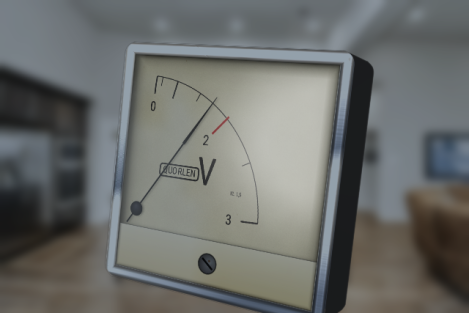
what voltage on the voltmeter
1.75 V
